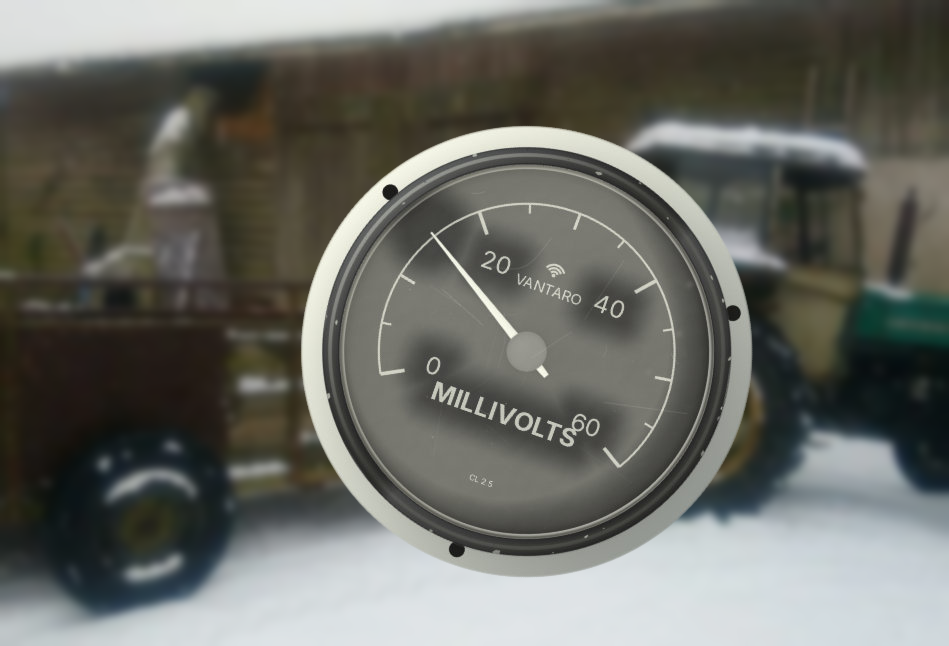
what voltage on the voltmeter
15 mV
